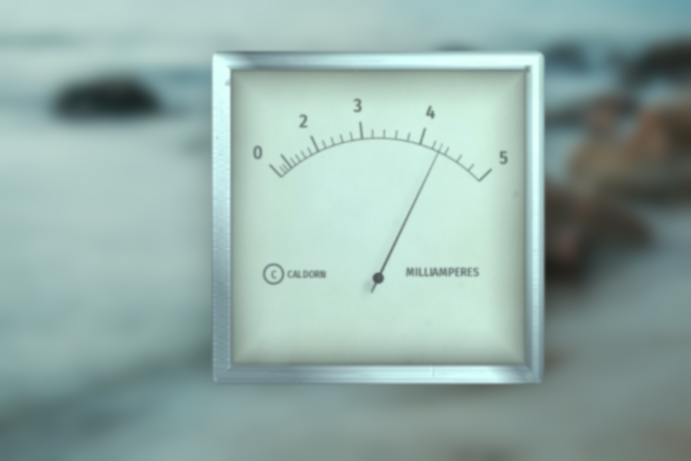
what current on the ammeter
4.3 mA
